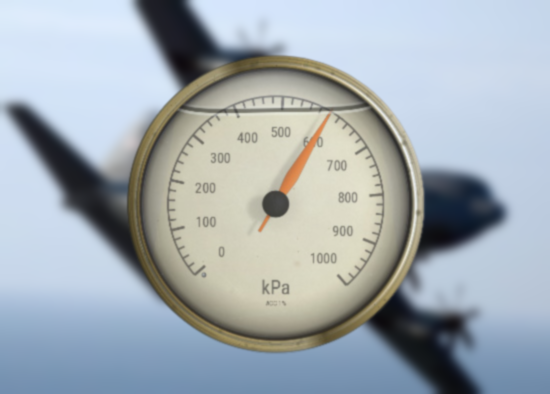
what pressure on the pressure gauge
600 kPa
